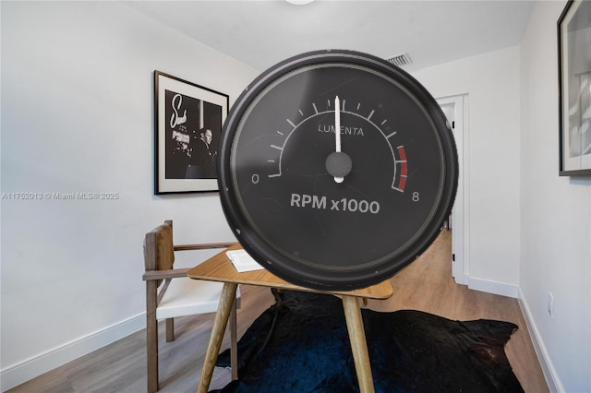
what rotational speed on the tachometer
3750 rpm
